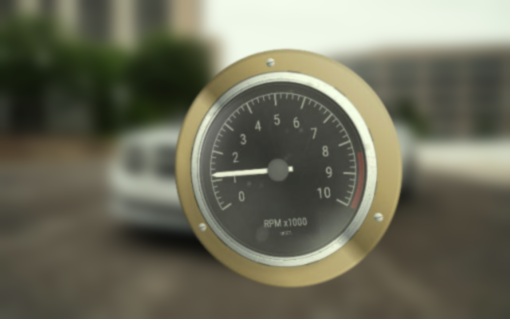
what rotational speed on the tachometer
1200 rpm
